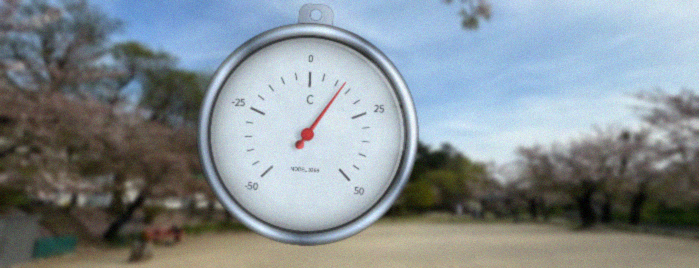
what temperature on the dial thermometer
12.5 °C
